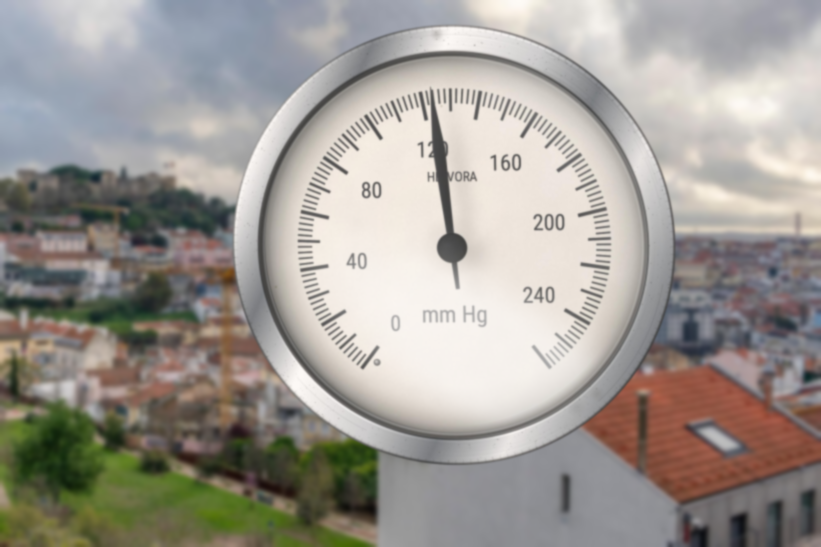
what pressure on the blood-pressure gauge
124 mmHg
